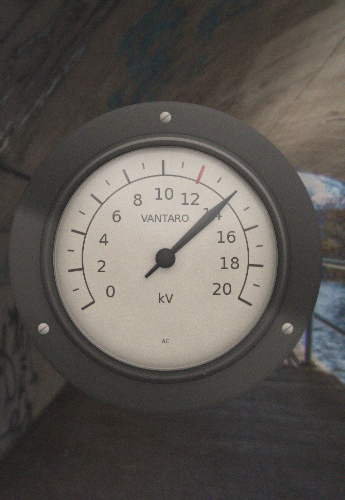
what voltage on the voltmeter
14 kV
